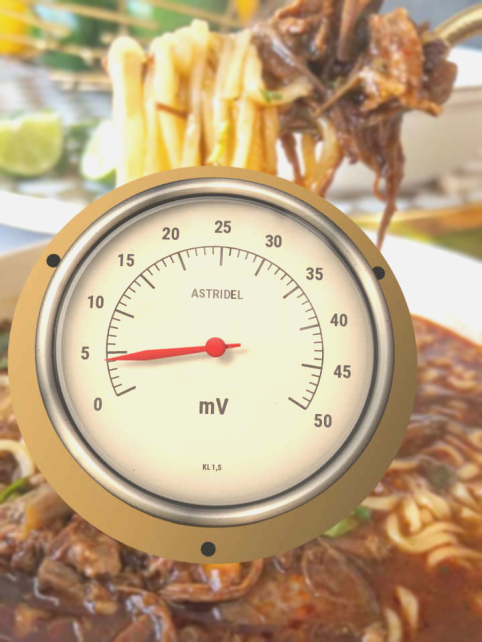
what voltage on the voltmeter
4 mV
